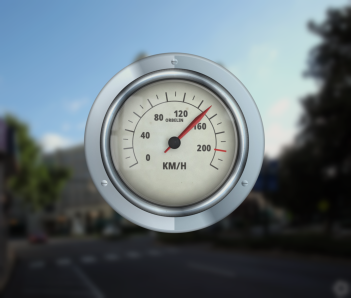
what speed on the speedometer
150 km/h
